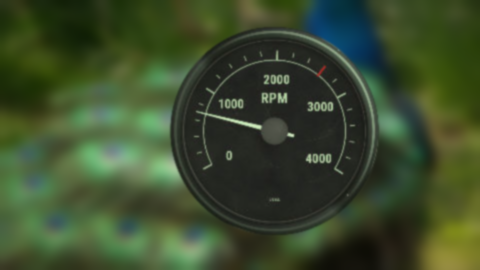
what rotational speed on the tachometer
700 rpm
